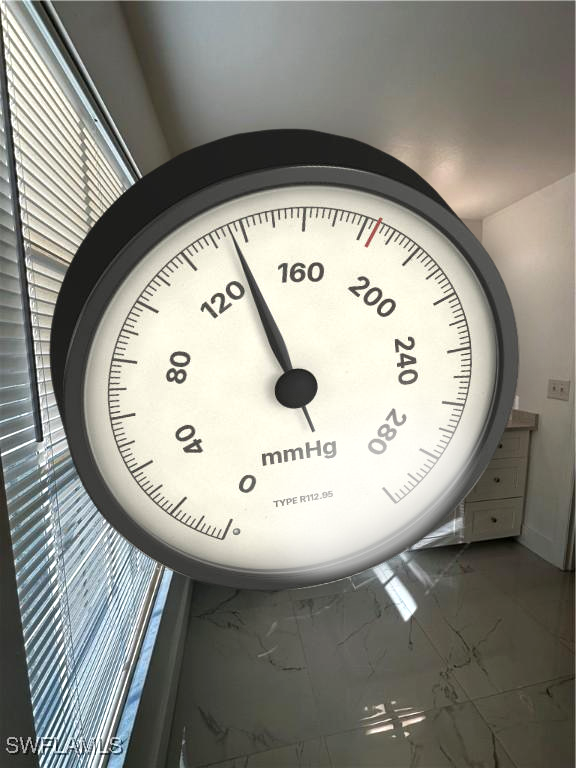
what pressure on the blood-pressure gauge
136 mmHg
